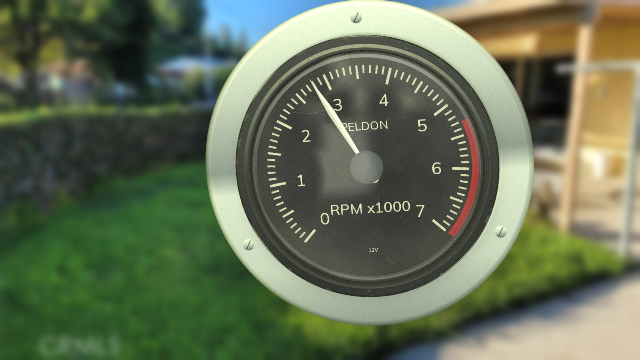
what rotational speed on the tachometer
2800 rpm
